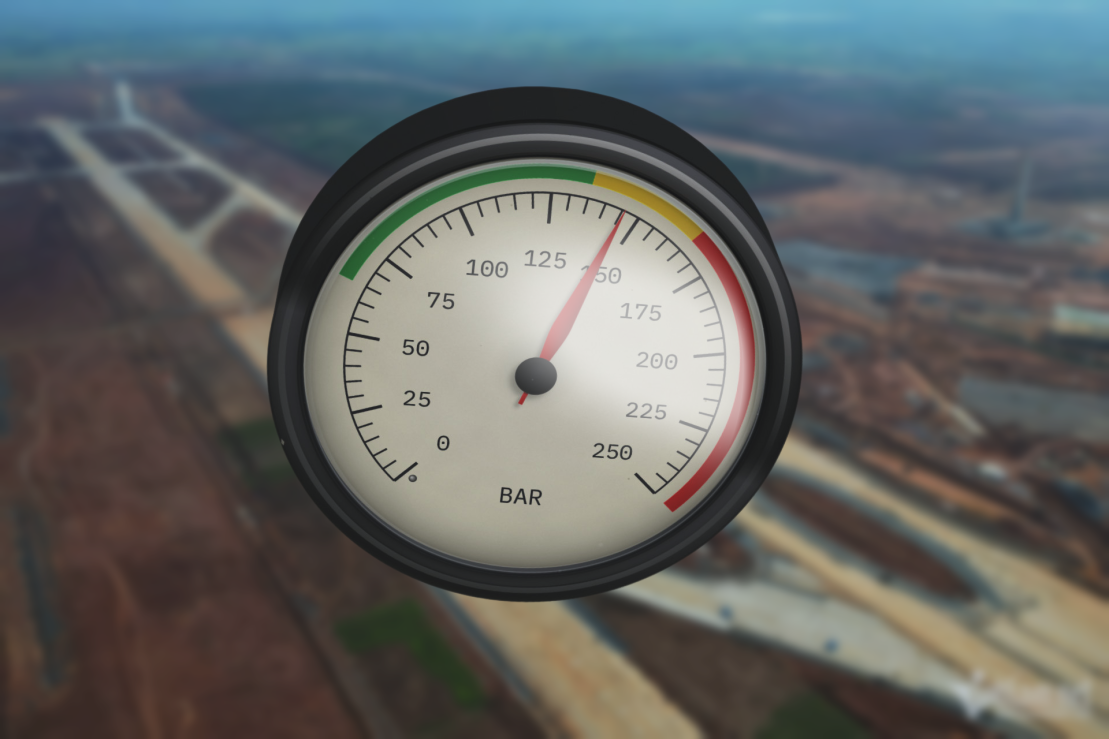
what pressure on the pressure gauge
145 bar
